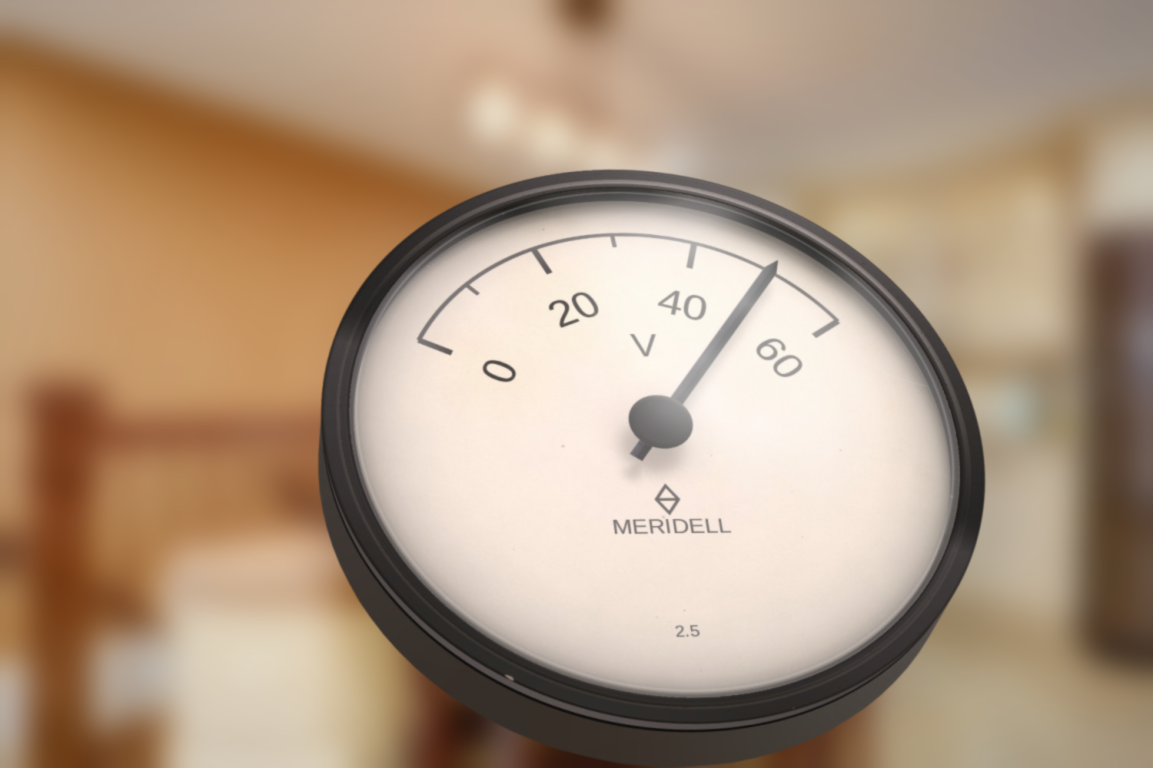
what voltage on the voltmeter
50 V
